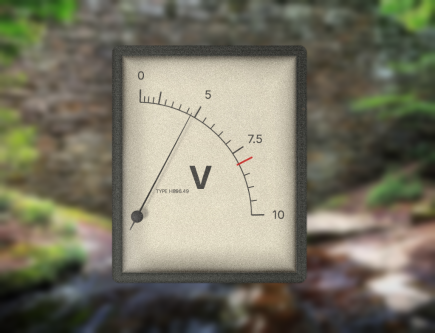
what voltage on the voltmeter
4.75 V
